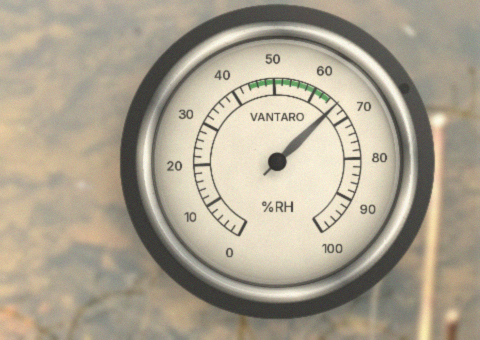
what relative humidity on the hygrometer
66 %
